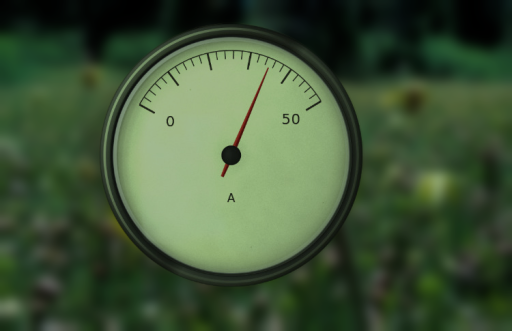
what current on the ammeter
35 A
